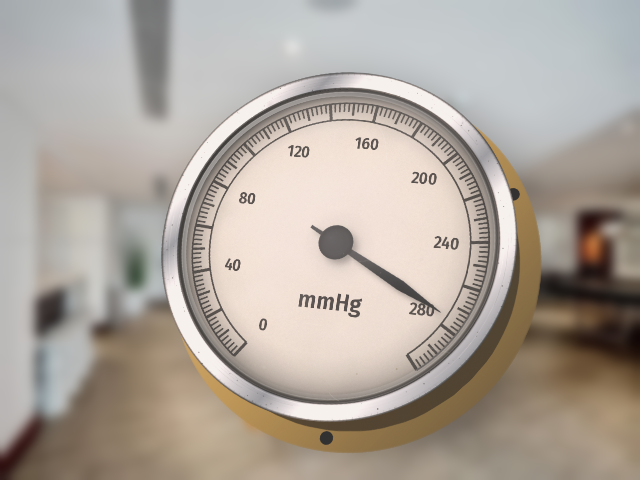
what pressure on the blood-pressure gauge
276 mmHg
